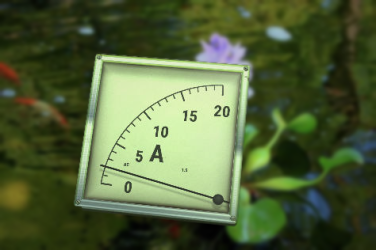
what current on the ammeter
2 A
